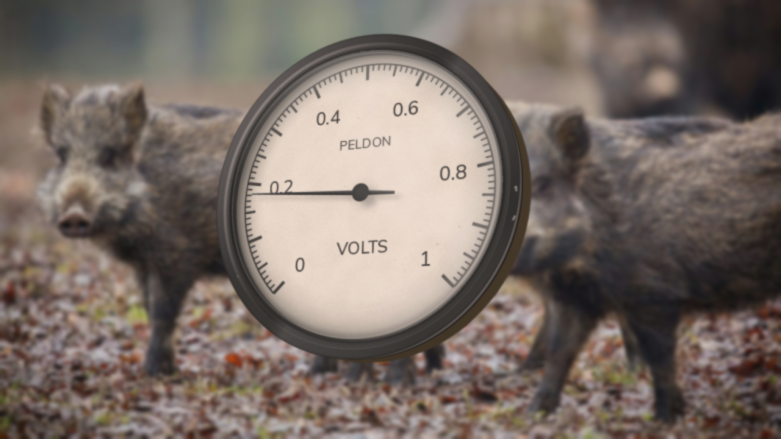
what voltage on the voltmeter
0.18 V
